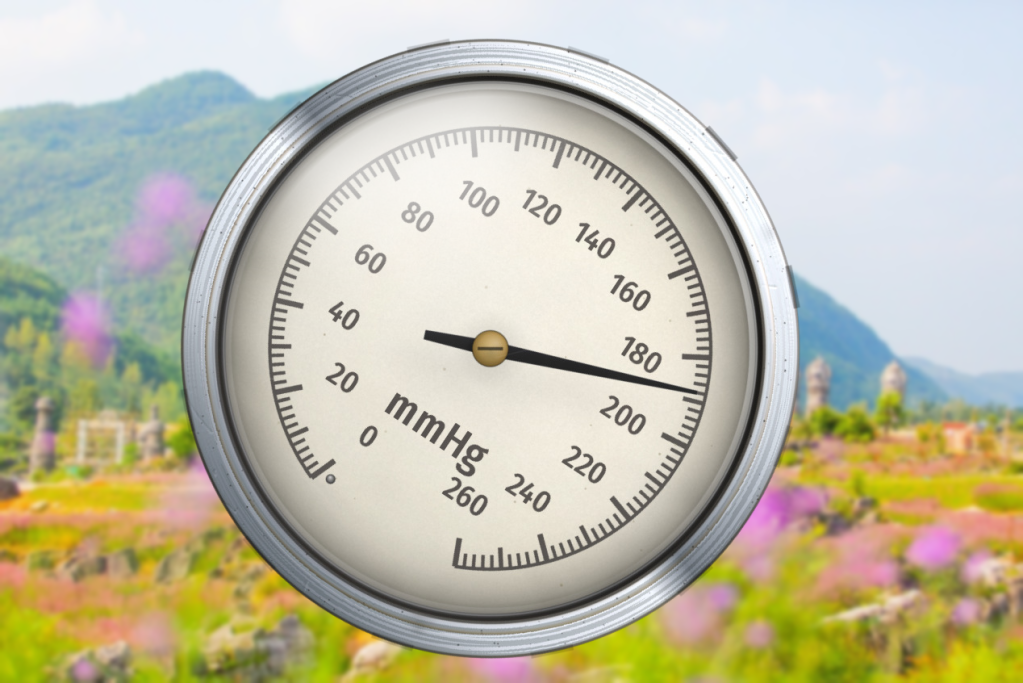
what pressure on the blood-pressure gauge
188 mmHg
